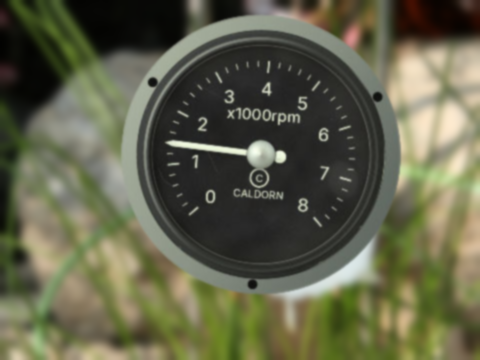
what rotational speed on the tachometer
1400 rpm
